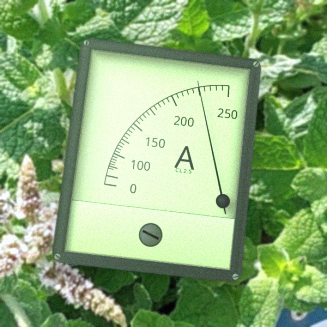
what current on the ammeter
225 A
